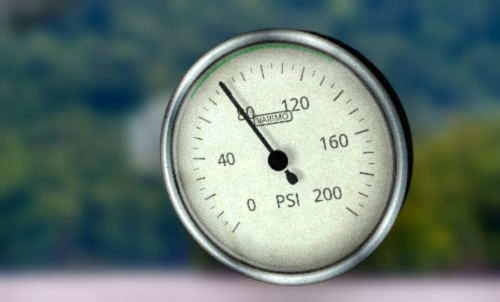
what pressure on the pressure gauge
80 psi
